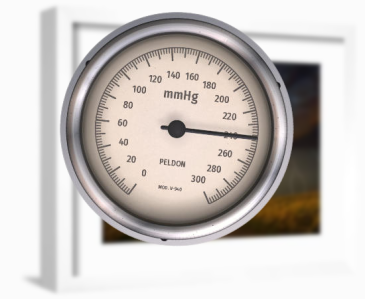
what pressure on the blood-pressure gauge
240 mmHg
